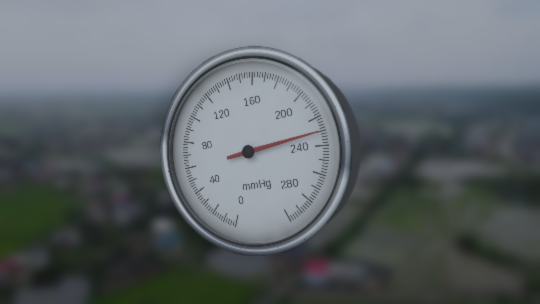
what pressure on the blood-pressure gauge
230 mmHg
